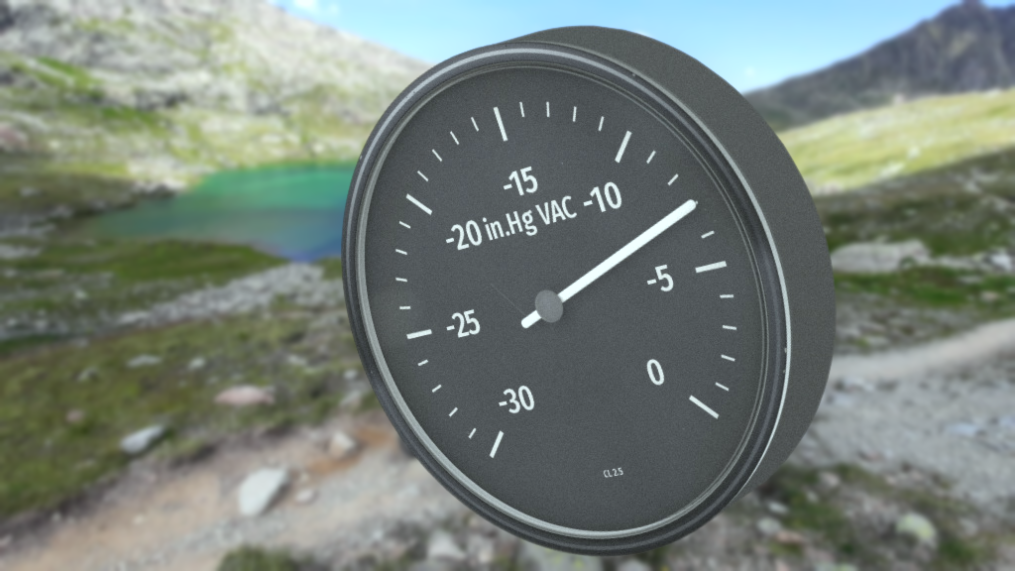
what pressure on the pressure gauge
-7 inHg
